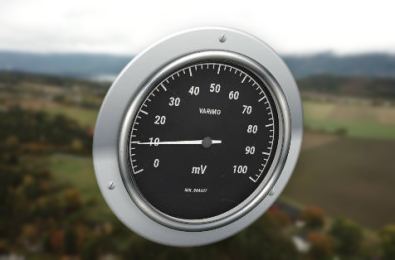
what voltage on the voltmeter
10 mV
